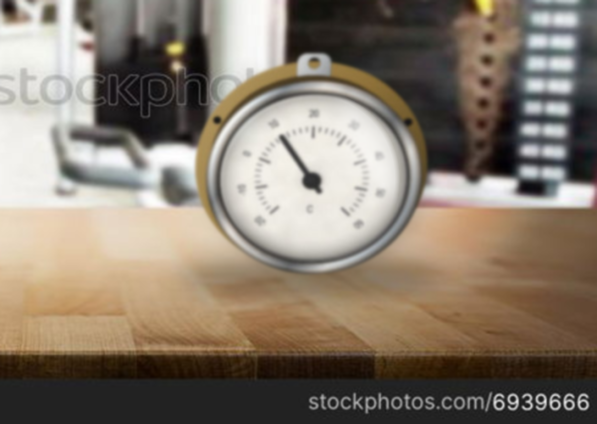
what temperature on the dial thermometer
10 °C
